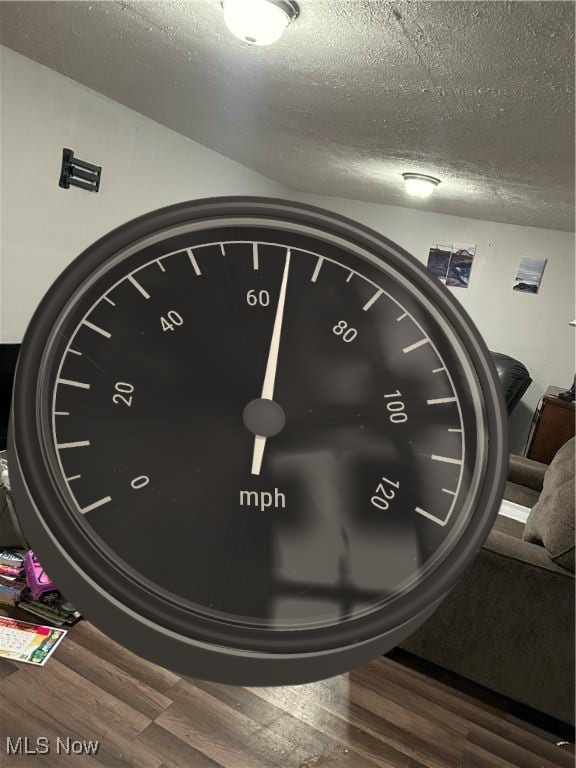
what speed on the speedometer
65 mph
